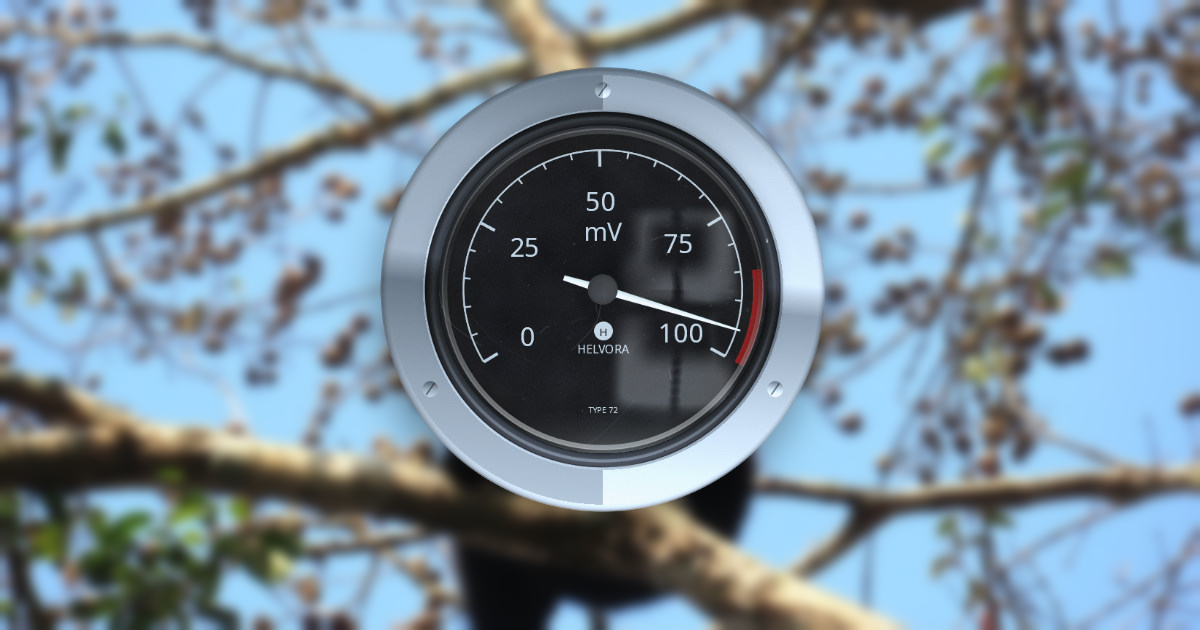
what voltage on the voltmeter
95 mV
